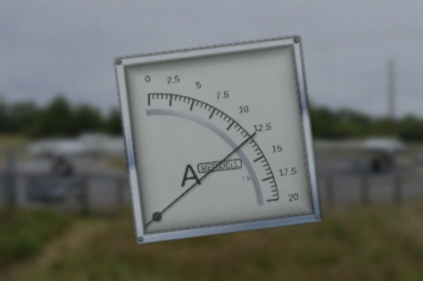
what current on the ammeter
12.5 A
